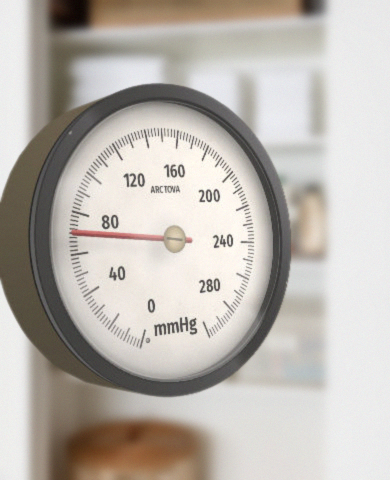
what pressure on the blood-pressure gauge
70 mmHg
